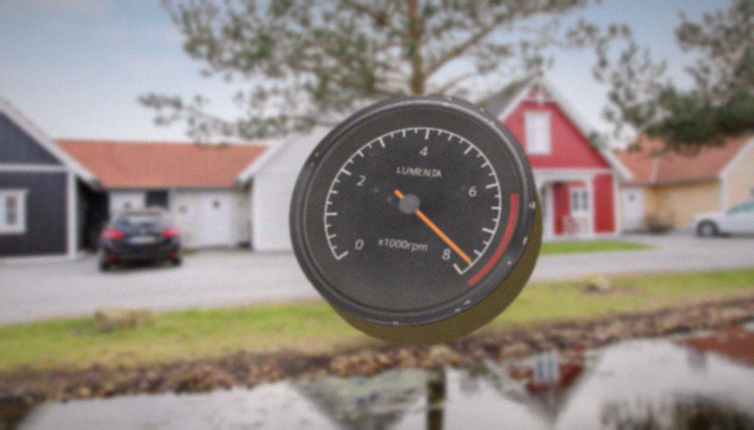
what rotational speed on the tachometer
7750 rpm
